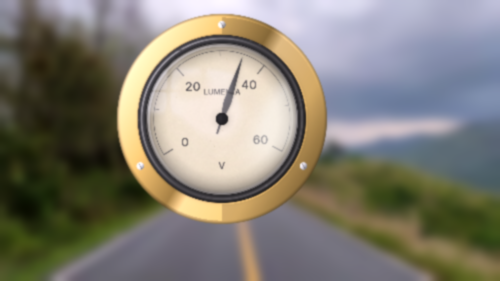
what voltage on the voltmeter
35 V
